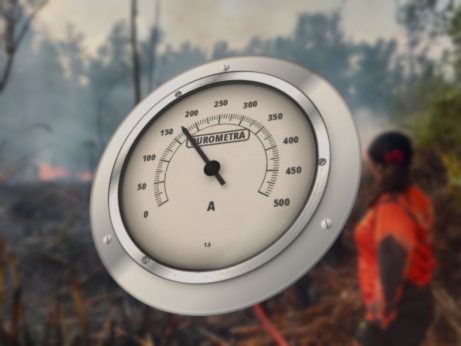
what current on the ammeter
175 A
